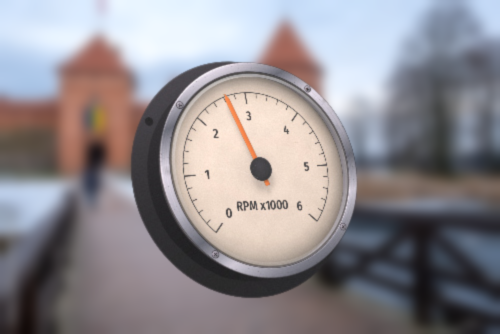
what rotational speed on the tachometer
2600 rpm
